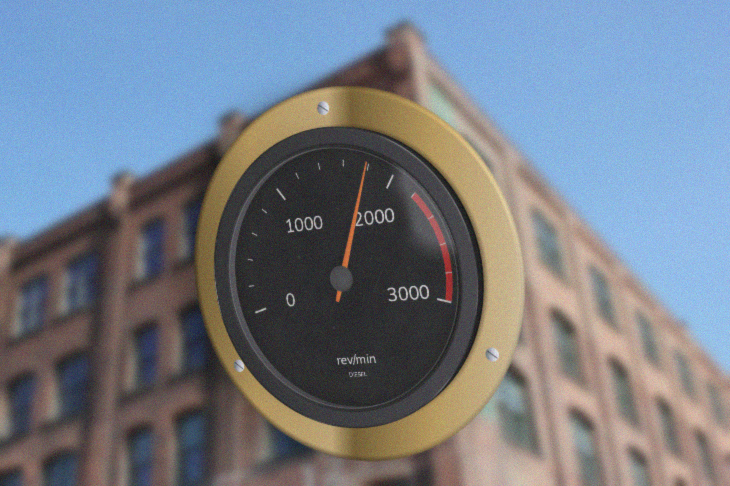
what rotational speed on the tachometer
1800 rpm
